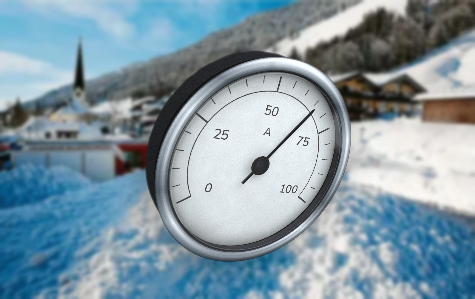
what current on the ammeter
65 A
